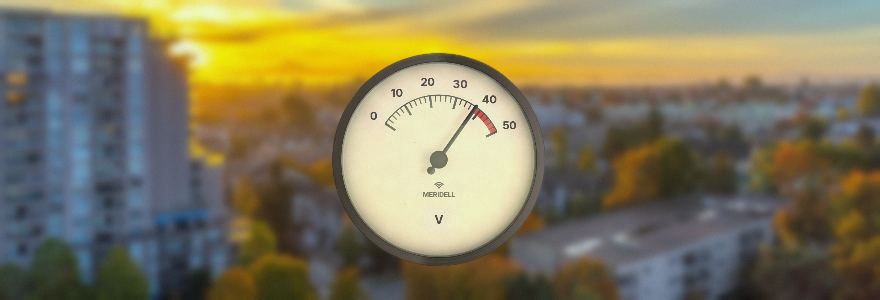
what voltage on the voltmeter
38 V
